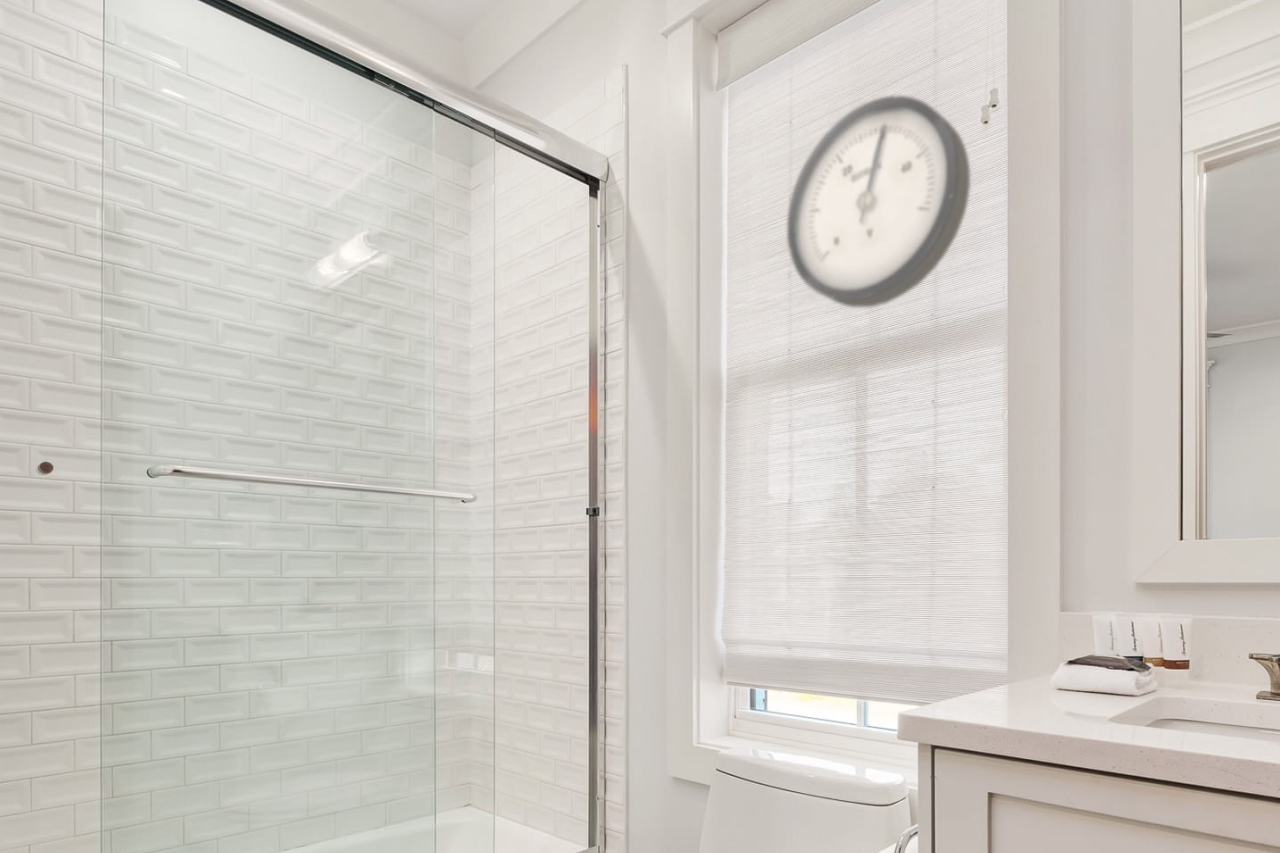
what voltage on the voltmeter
30 V
